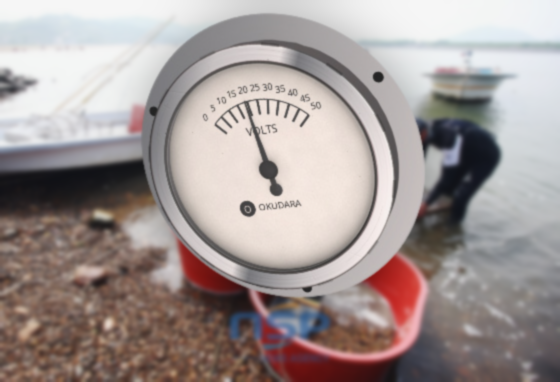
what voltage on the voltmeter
20 V
